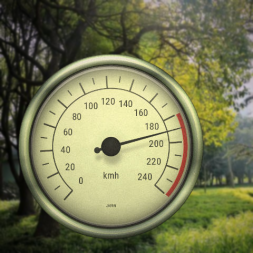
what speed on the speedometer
190 km/h
